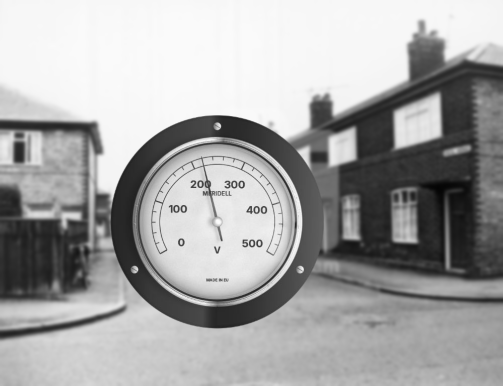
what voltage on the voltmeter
220 V
